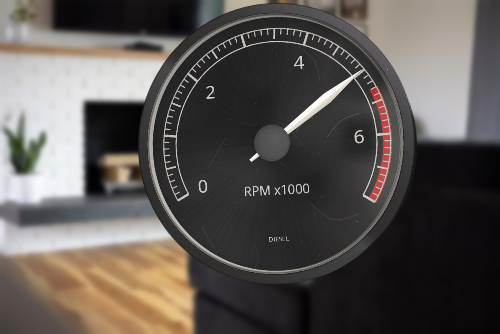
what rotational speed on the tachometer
5000 rpm
